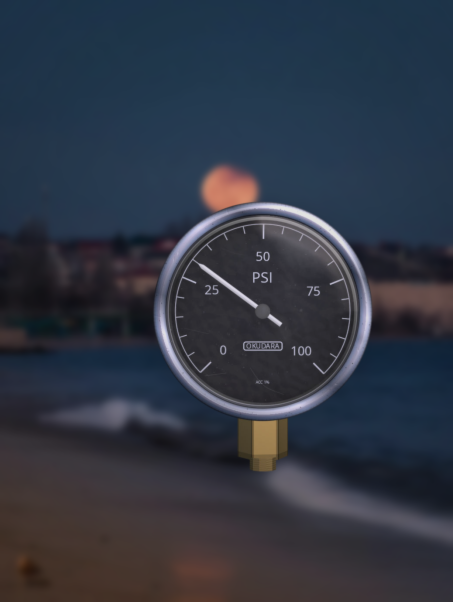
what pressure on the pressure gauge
30 psi
